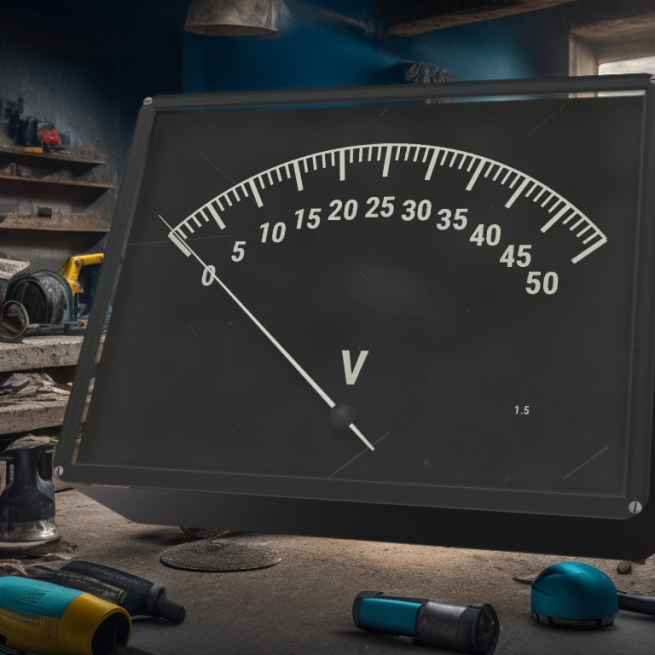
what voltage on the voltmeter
0.5 V
